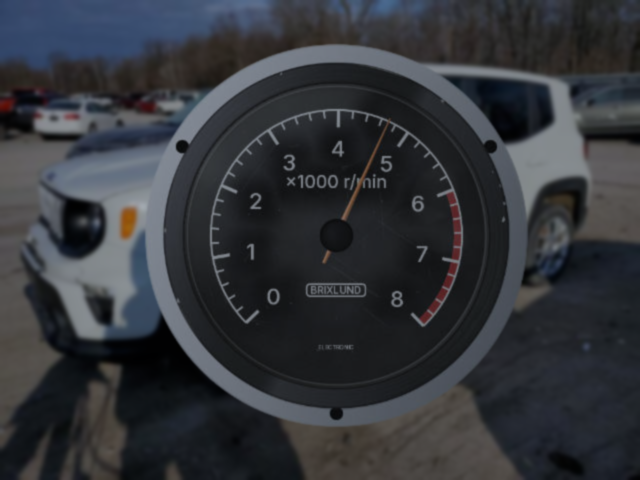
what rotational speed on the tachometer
4700 rpm
